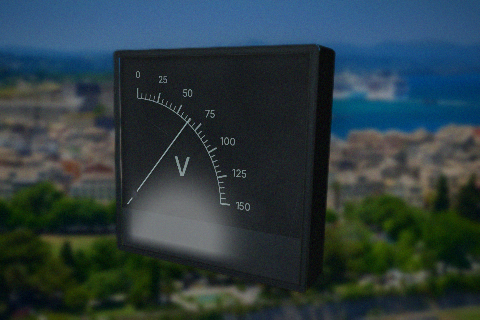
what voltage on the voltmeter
65 V
